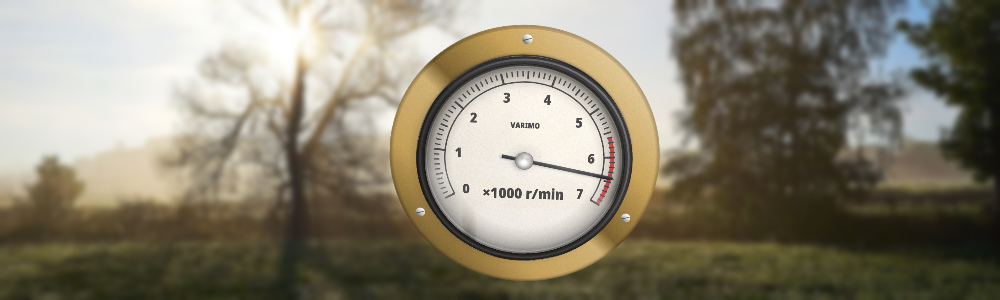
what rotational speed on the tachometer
6400 rpm
